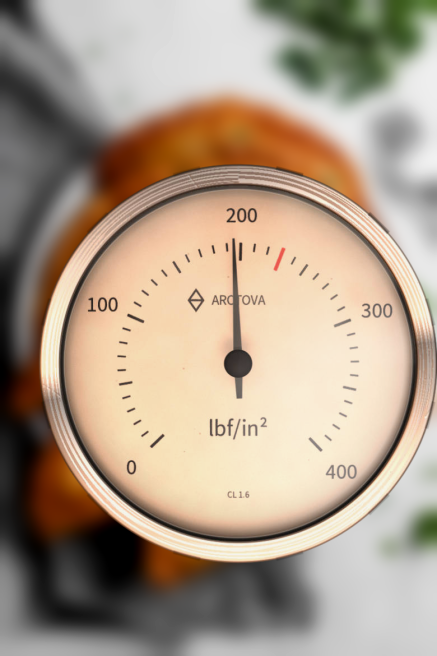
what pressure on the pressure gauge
195 psi
